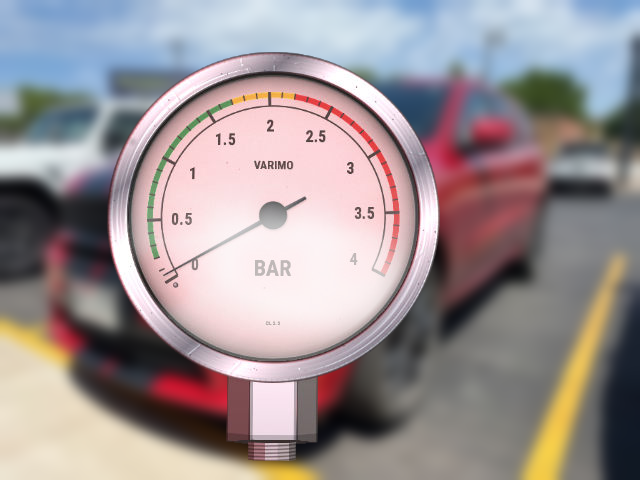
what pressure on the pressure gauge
0.05 bar
